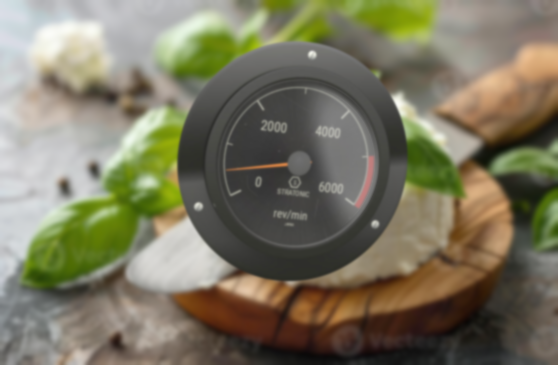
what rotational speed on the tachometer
500 rpm
